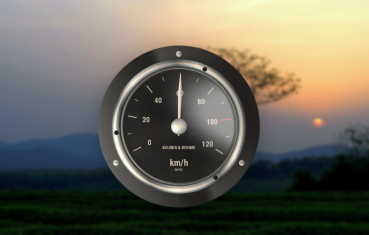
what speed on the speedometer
60 km/h
